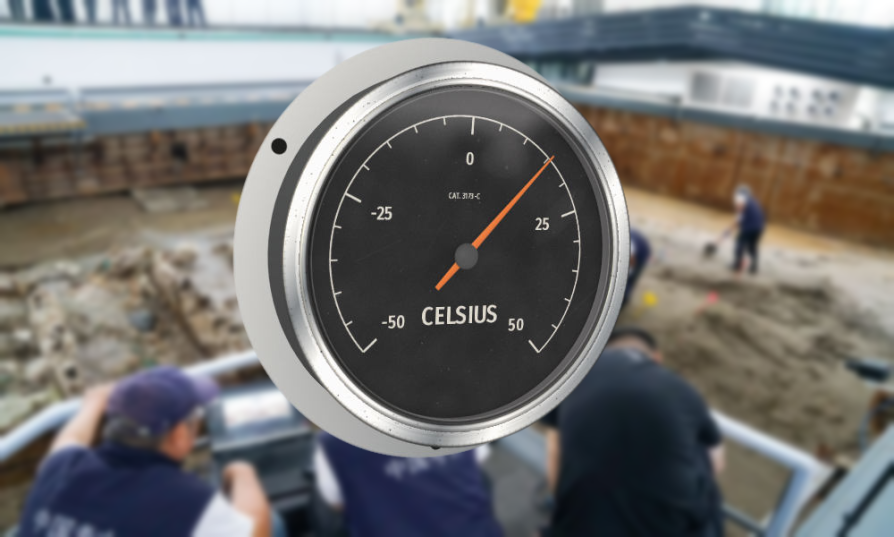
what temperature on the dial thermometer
15 °C
